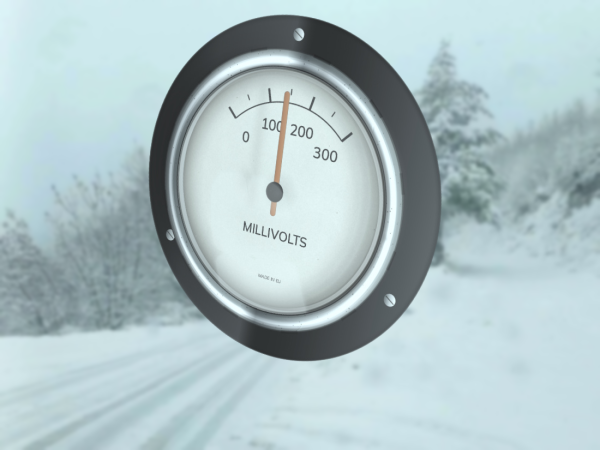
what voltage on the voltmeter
150 mV
